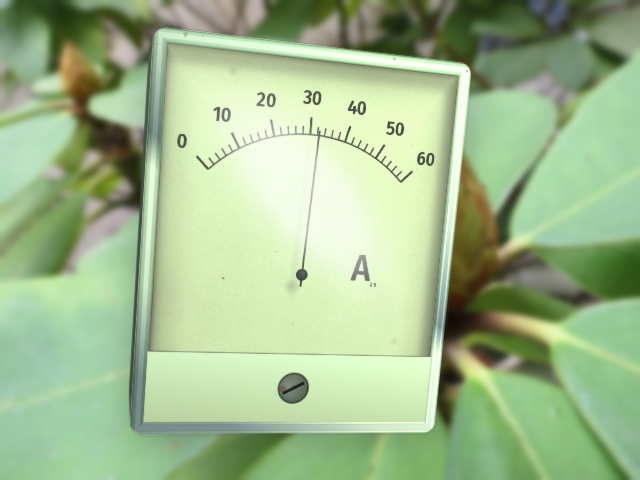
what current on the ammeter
32 A
